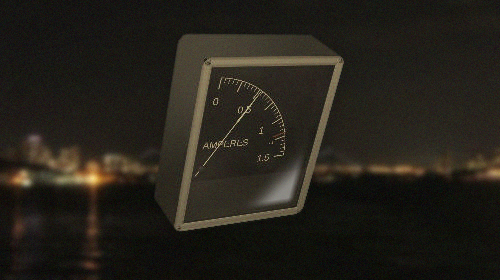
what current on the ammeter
0.5 A
